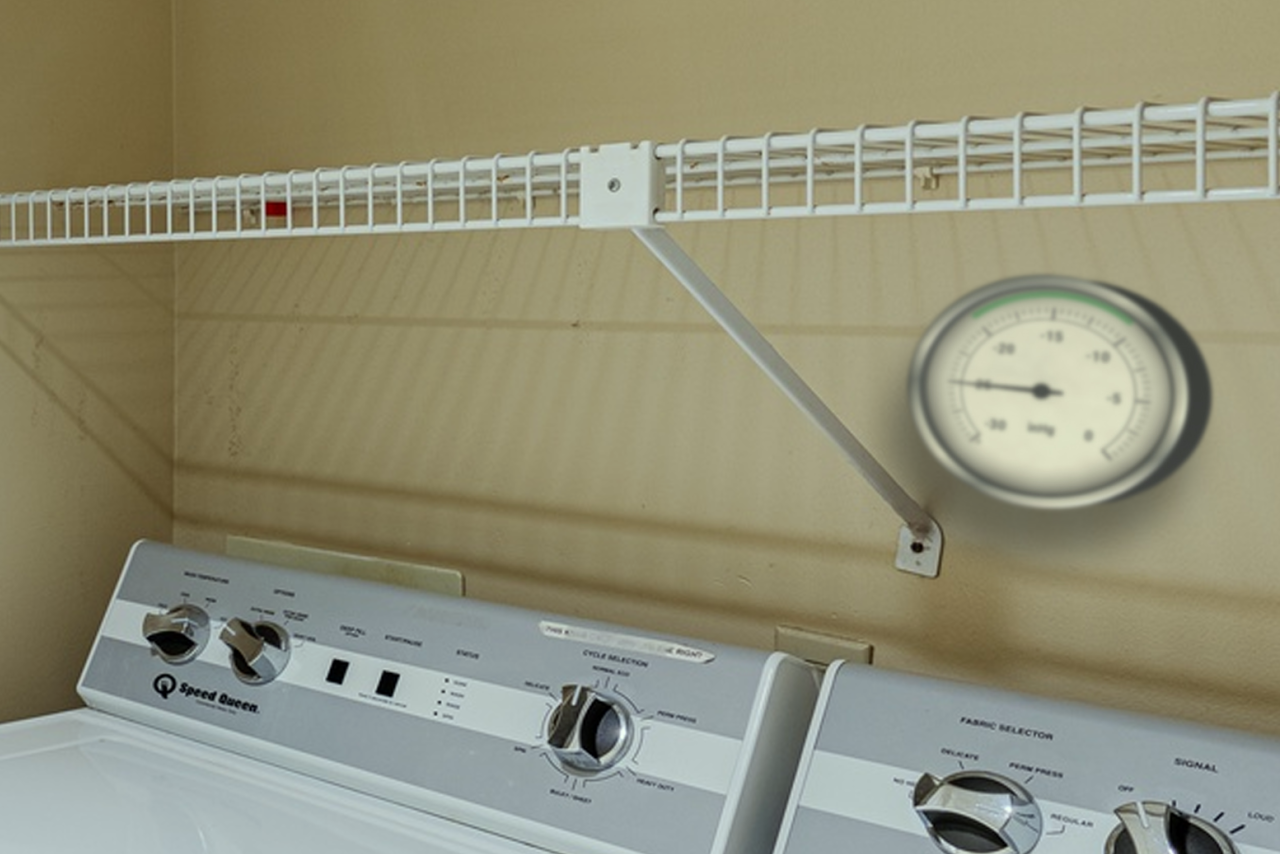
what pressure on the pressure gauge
-25 inHg
